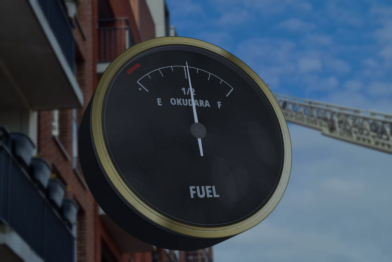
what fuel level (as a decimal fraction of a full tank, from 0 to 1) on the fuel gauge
0.5
